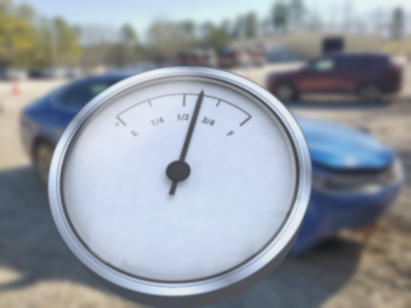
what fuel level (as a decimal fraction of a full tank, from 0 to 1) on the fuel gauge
0.625
